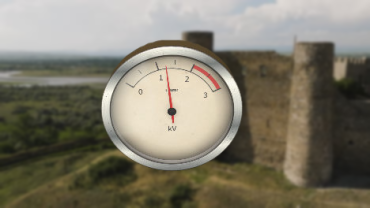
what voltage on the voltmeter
1.25 kV
